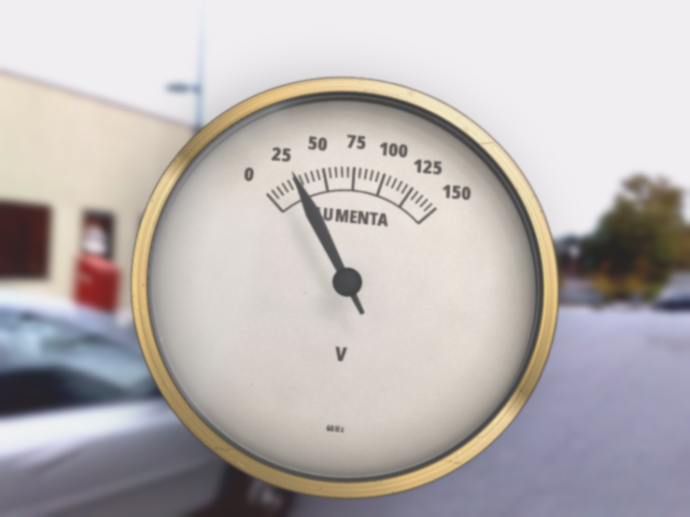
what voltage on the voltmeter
25 V
